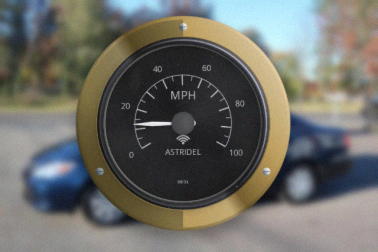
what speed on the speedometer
12.5 mph
